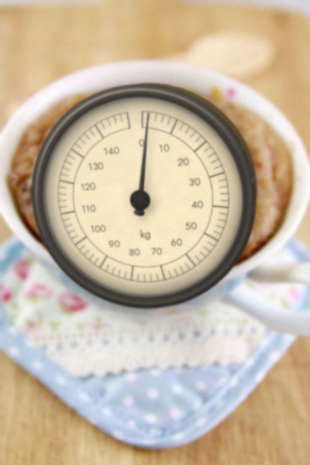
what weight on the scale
2 kg
